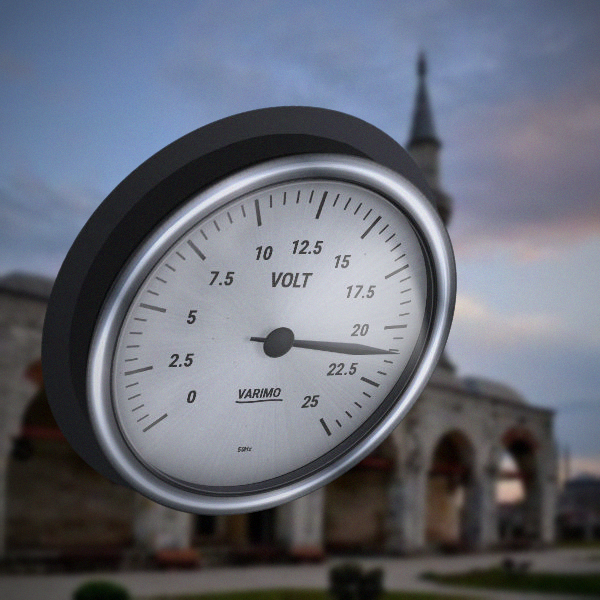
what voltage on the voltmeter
21 V
